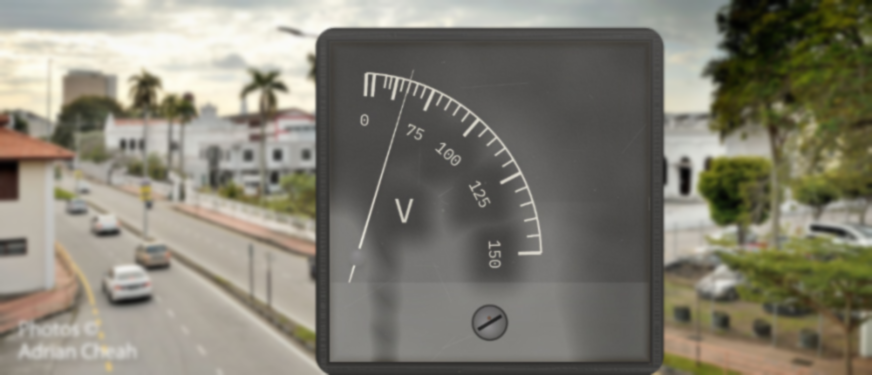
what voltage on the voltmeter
60 V
